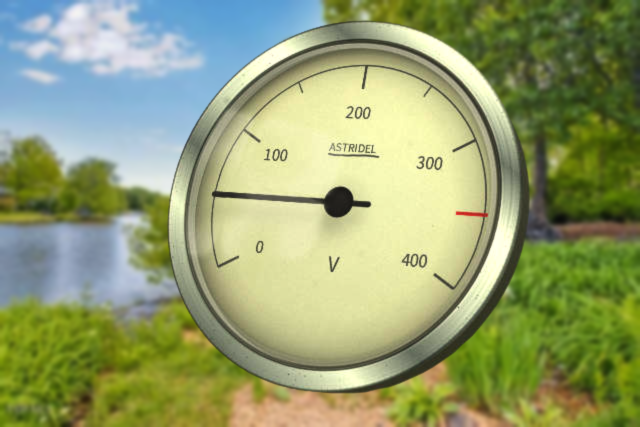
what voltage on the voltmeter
50 V
